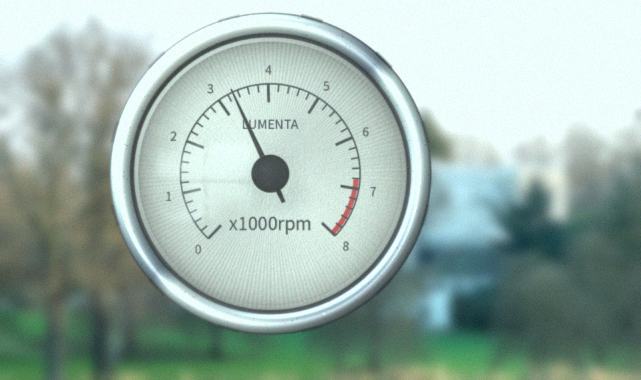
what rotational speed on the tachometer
3300 rpm
